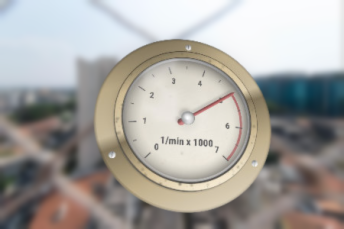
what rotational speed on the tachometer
5000 rpm
